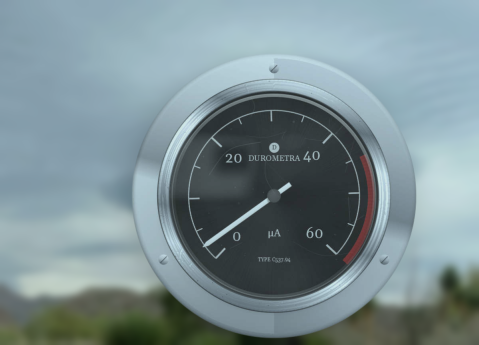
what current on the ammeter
2.5 µA
